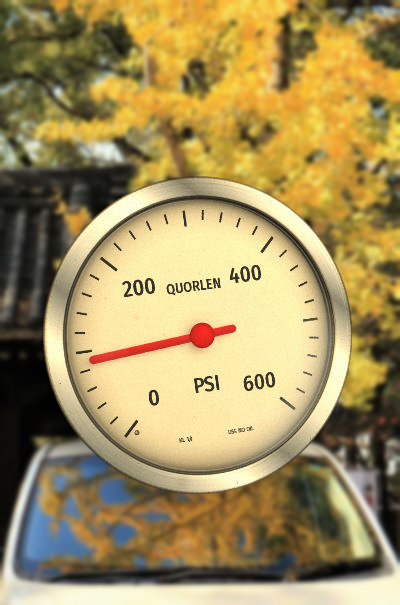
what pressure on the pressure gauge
90 psi
